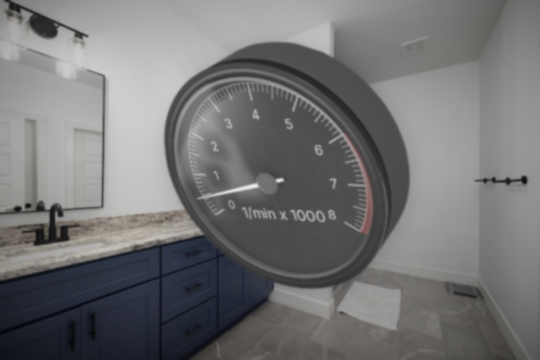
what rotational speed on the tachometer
500 rpm
